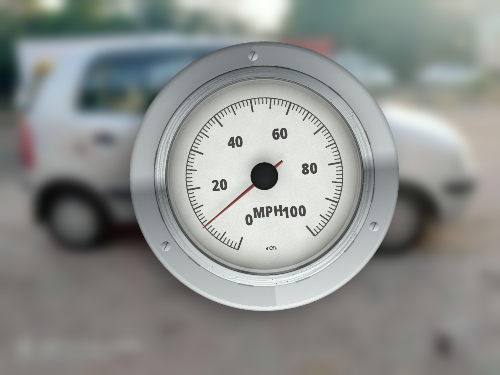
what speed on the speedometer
10 mph
